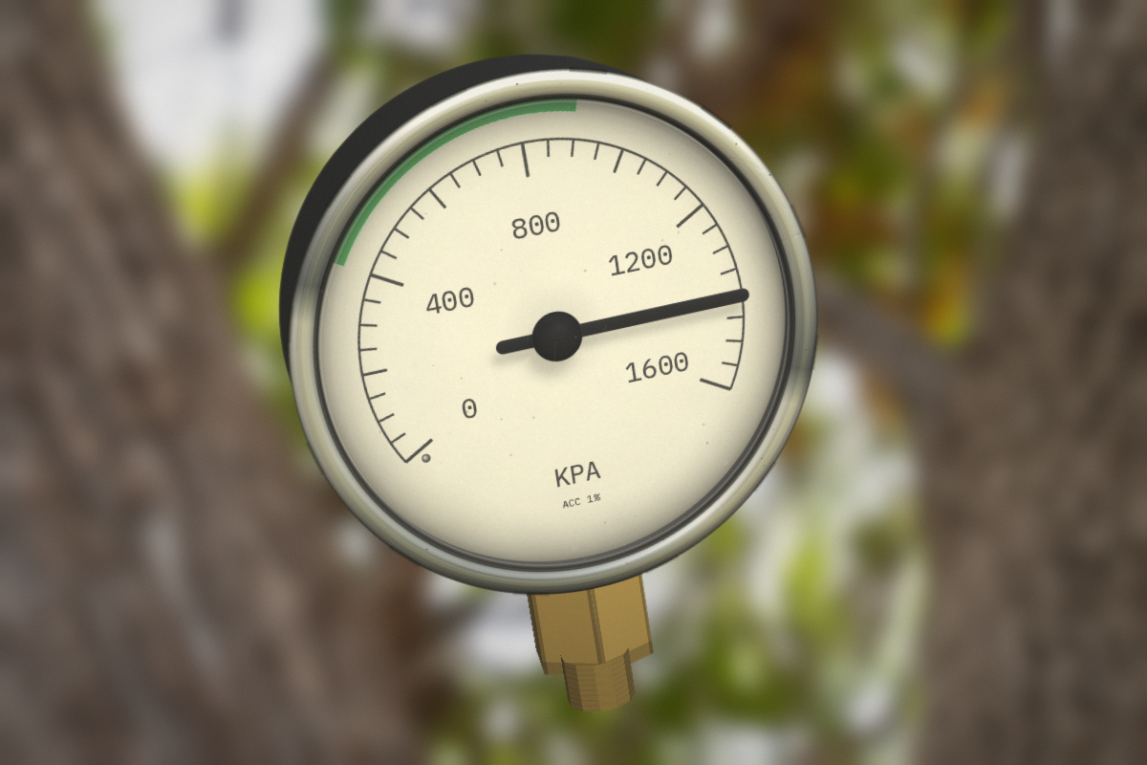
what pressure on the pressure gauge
1400 kPa
